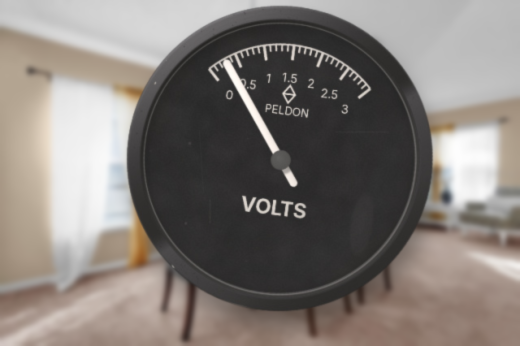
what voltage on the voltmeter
0.3 V
